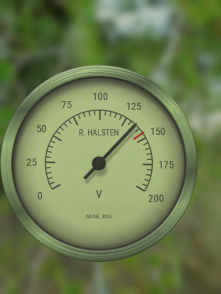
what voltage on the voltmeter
135 V
